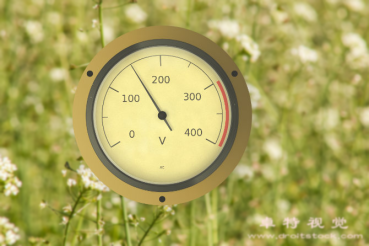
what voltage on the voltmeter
150 V
